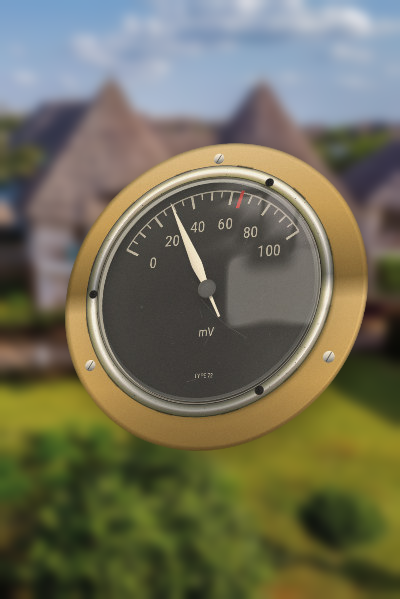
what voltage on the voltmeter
30 mV
